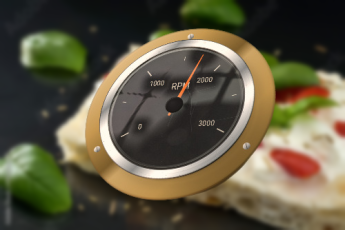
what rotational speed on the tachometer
1750 rpm
